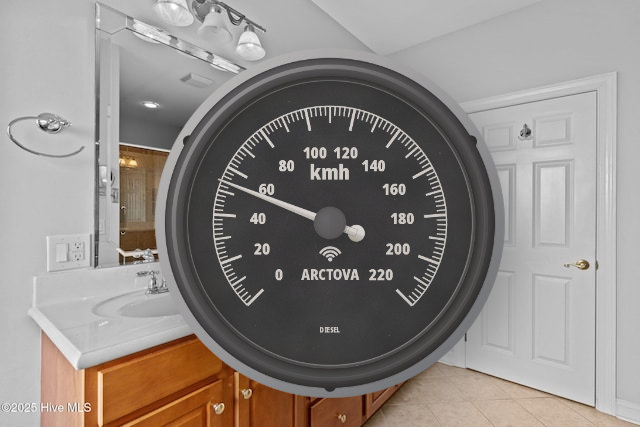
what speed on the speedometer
54 km/h
